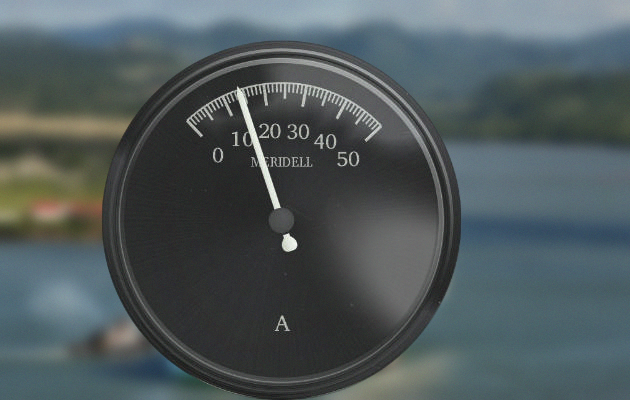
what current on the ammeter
14 A
